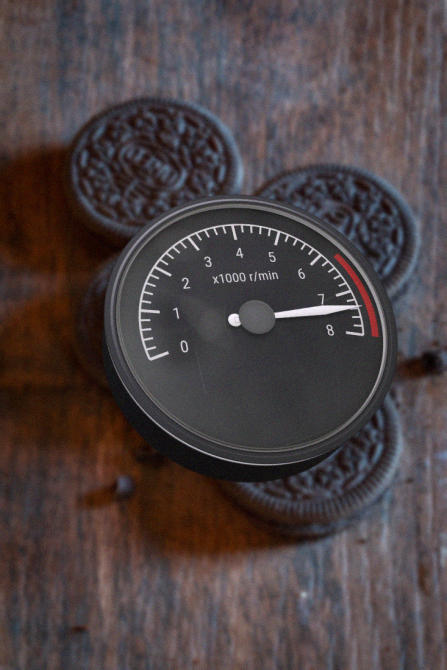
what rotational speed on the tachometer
7400 rpm
